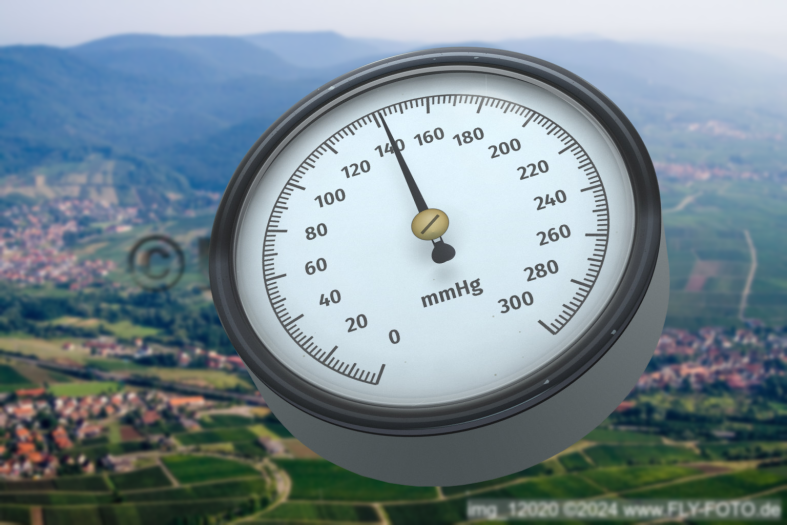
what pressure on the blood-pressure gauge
142 mmHg
